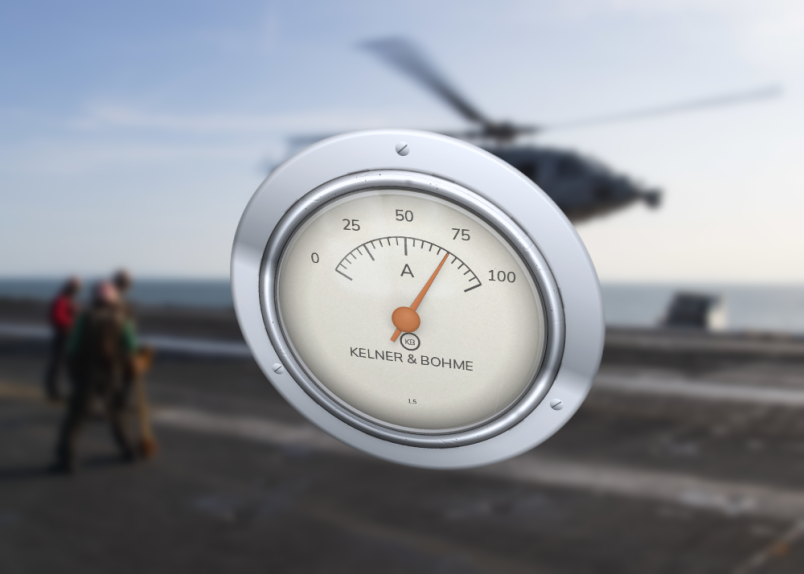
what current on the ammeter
75 A
